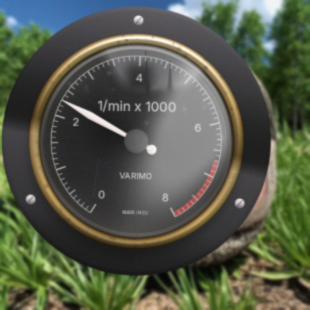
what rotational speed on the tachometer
2300 rpm
